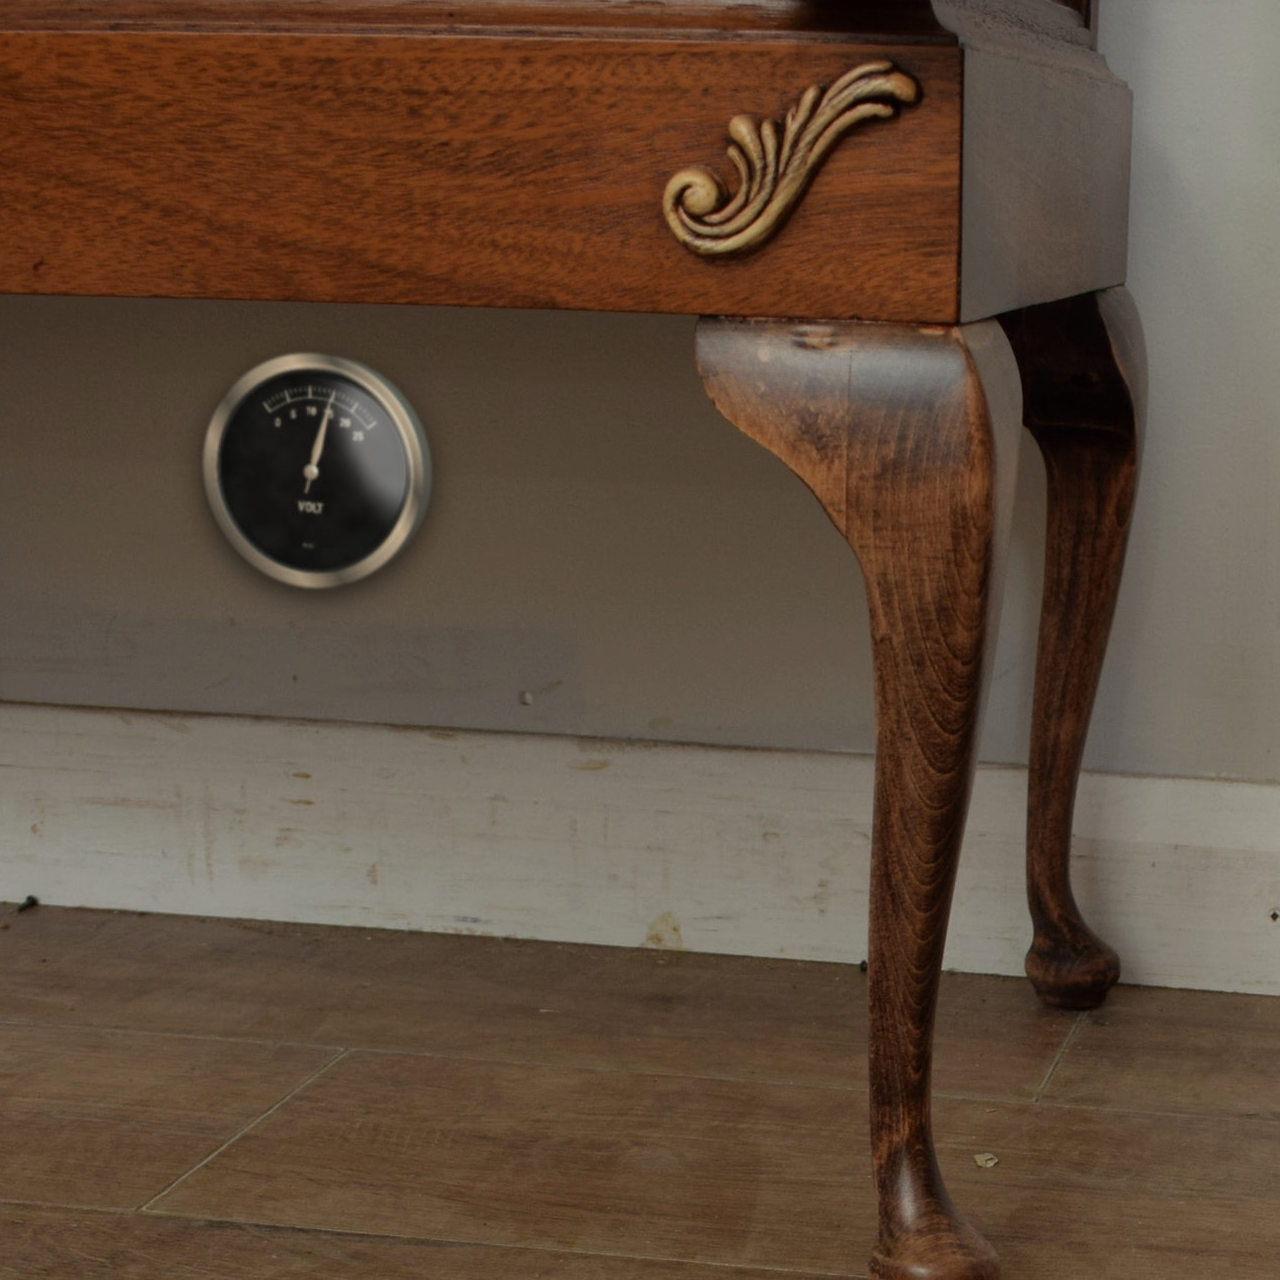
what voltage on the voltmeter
15 V
